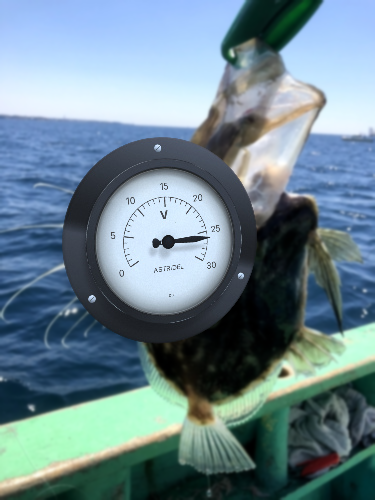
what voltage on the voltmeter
26 V
